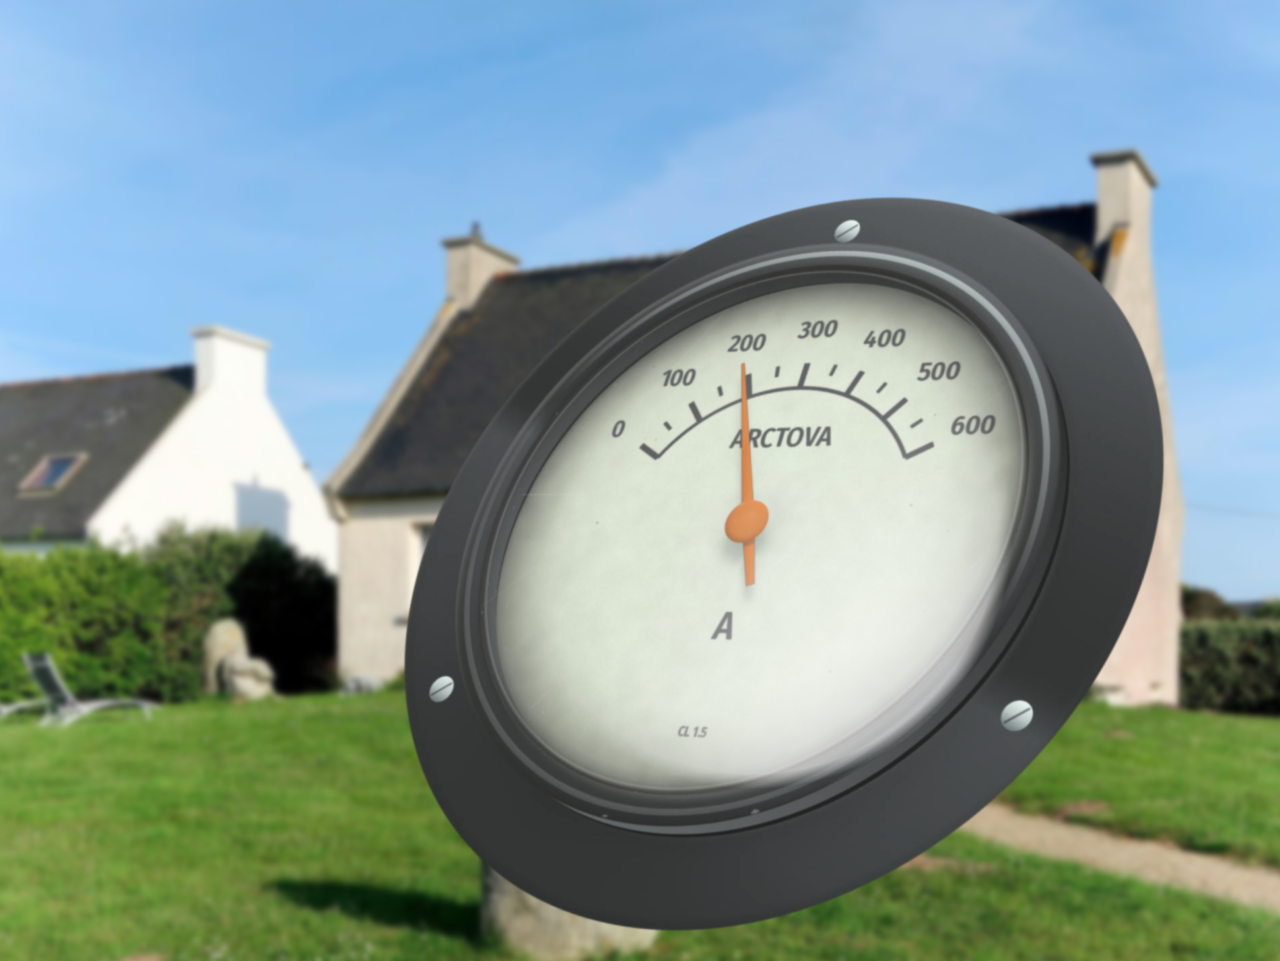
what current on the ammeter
200 A
